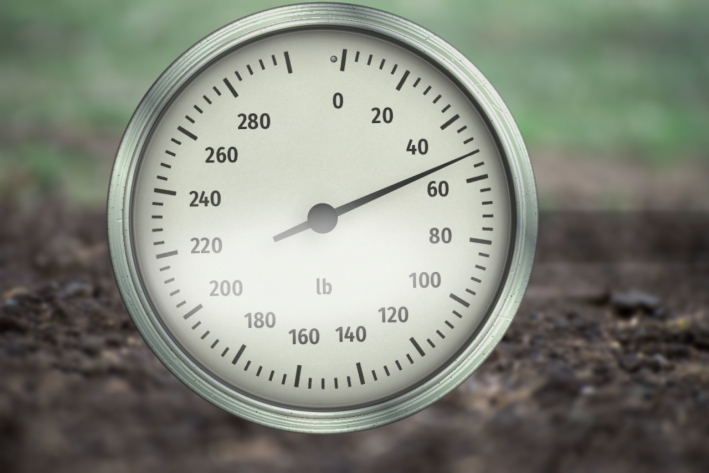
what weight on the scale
52 lb
